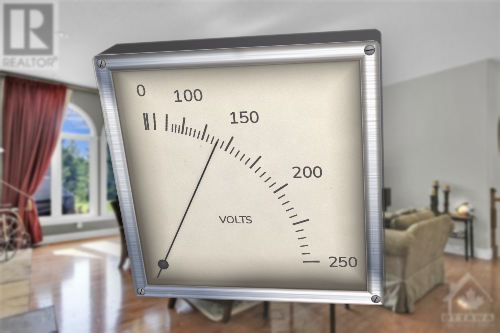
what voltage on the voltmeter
140 V
